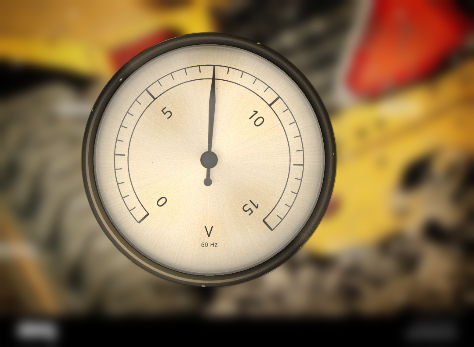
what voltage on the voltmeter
7.5 V
